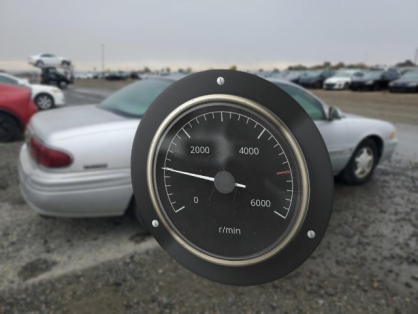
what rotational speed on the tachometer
1000 rpm
